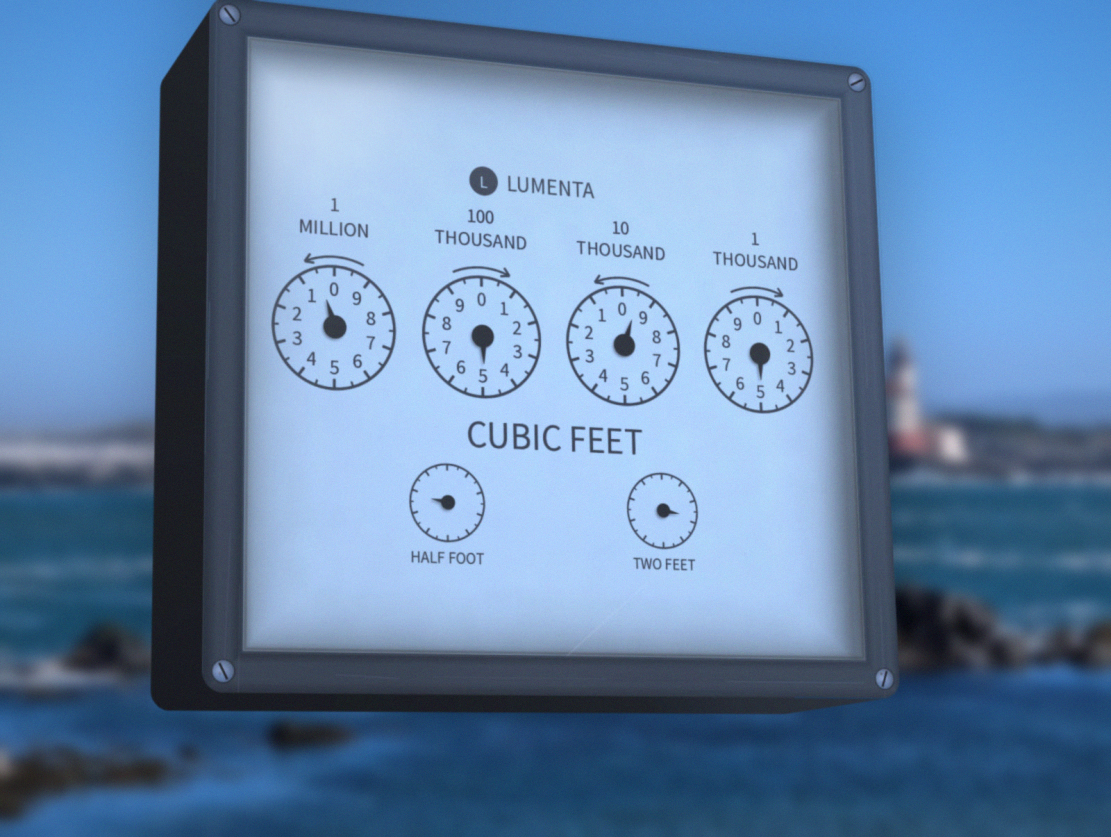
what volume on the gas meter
49500 ft³
